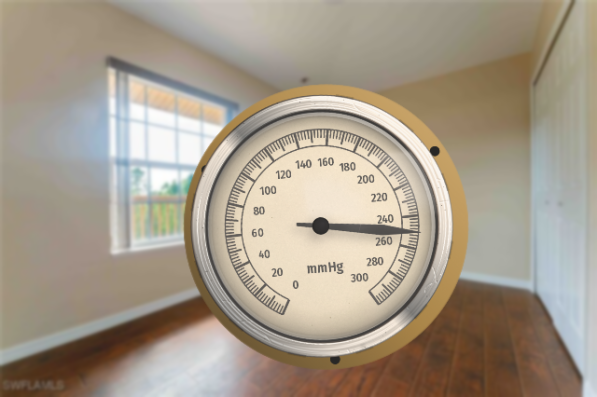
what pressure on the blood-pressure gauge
250 mmHg
